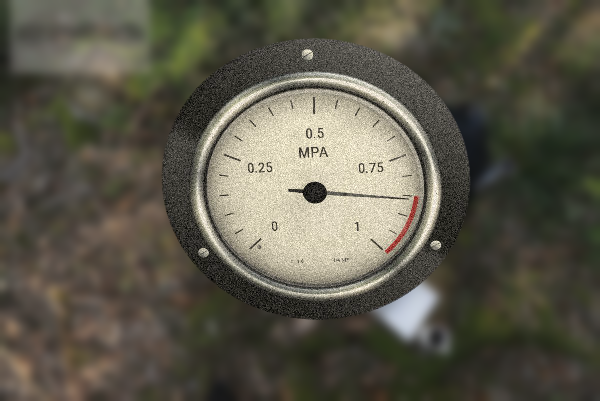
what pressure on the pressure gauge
0.85 MPa
